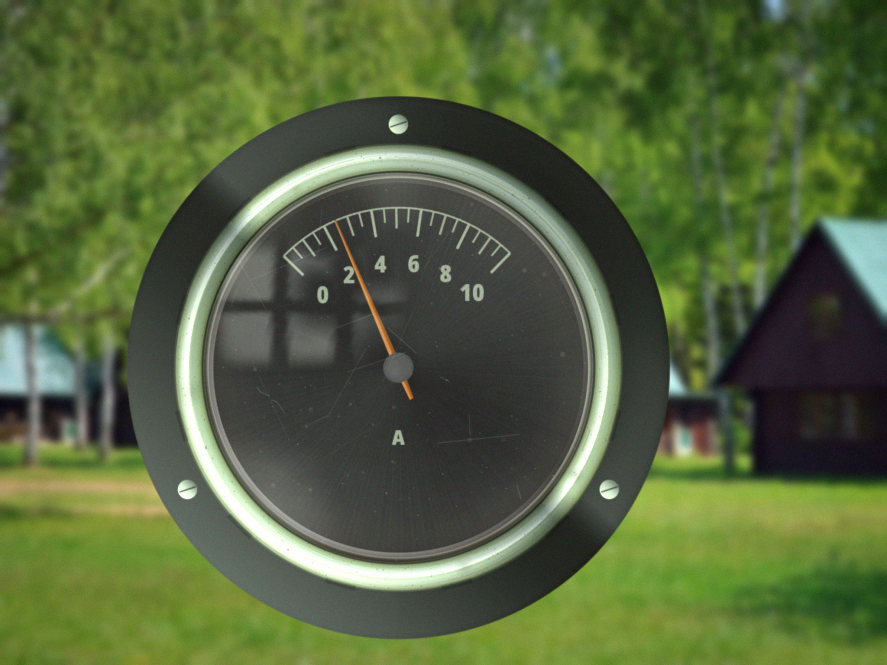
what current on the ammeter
2.5 A
